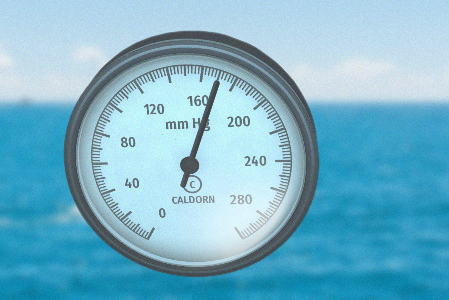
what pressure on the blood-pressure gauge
170 mmHg
